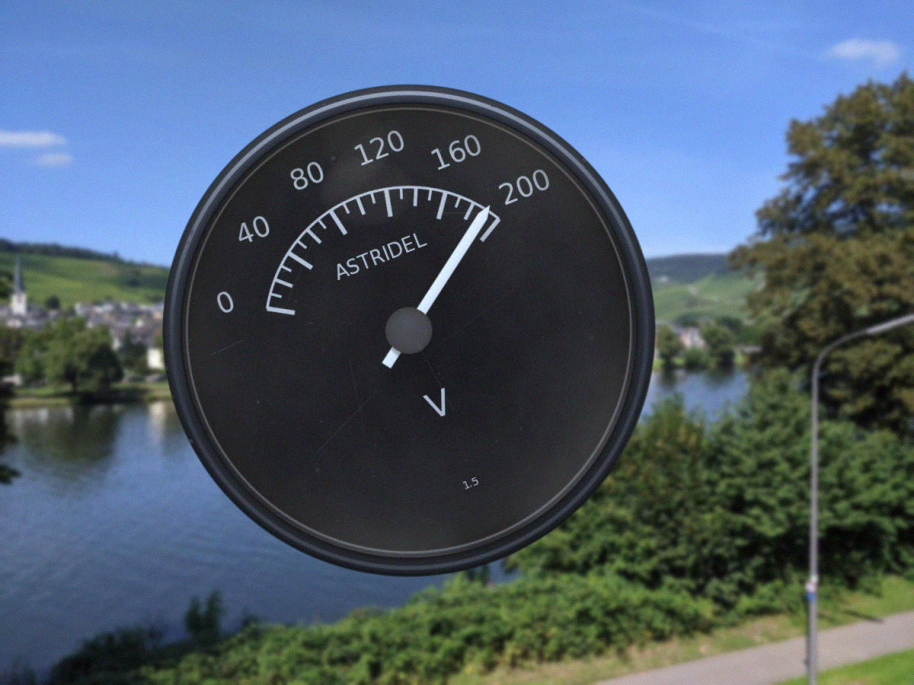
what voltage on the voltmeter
190 V
